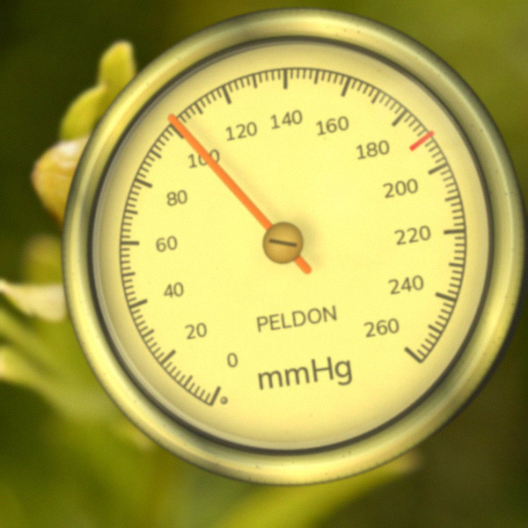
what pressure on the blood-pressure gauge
102 mmHg
